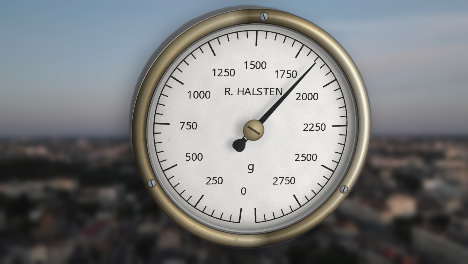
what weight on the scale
1850 g
